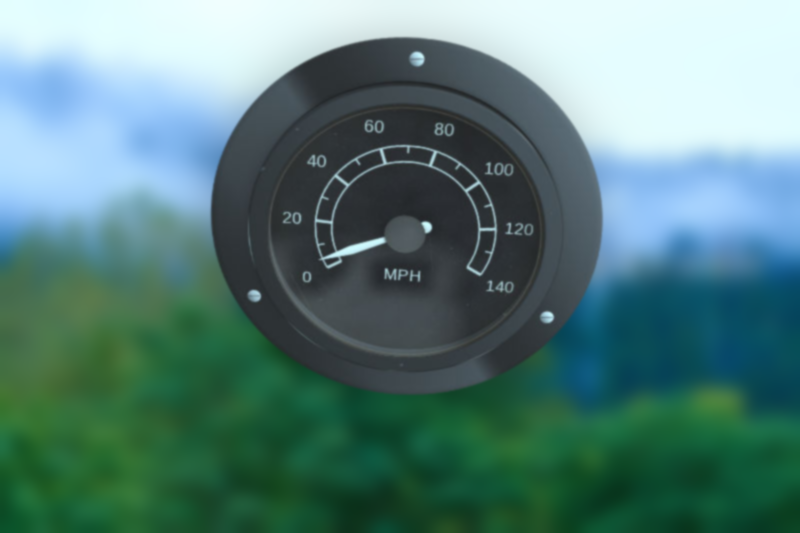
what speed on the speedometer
5 mph
